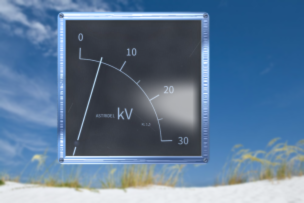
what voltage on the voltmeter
5 kV
